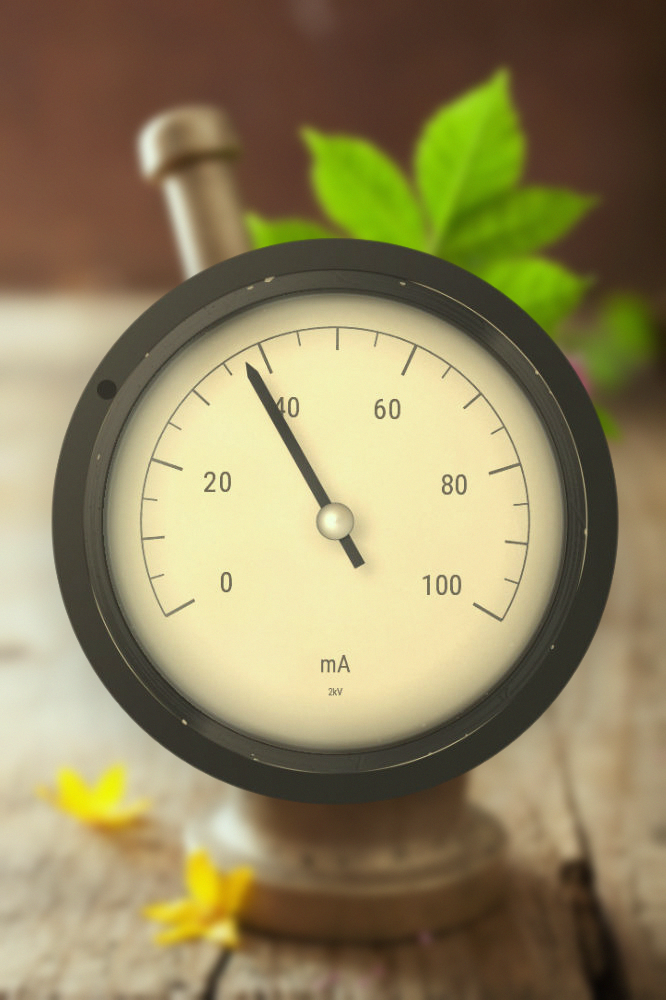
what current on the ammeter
37.5 mA
